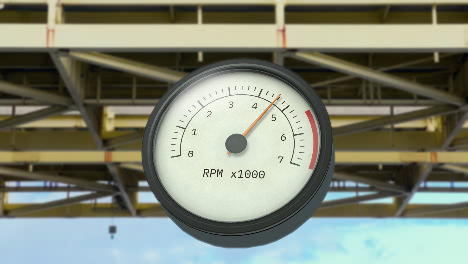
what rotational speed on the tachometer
4600 rpm
